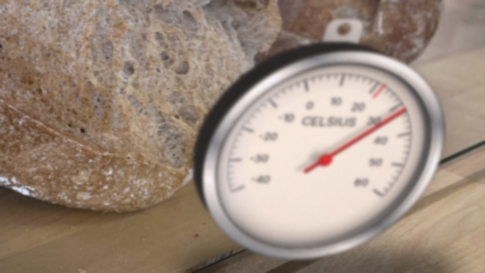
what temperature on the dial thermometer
30 °C
